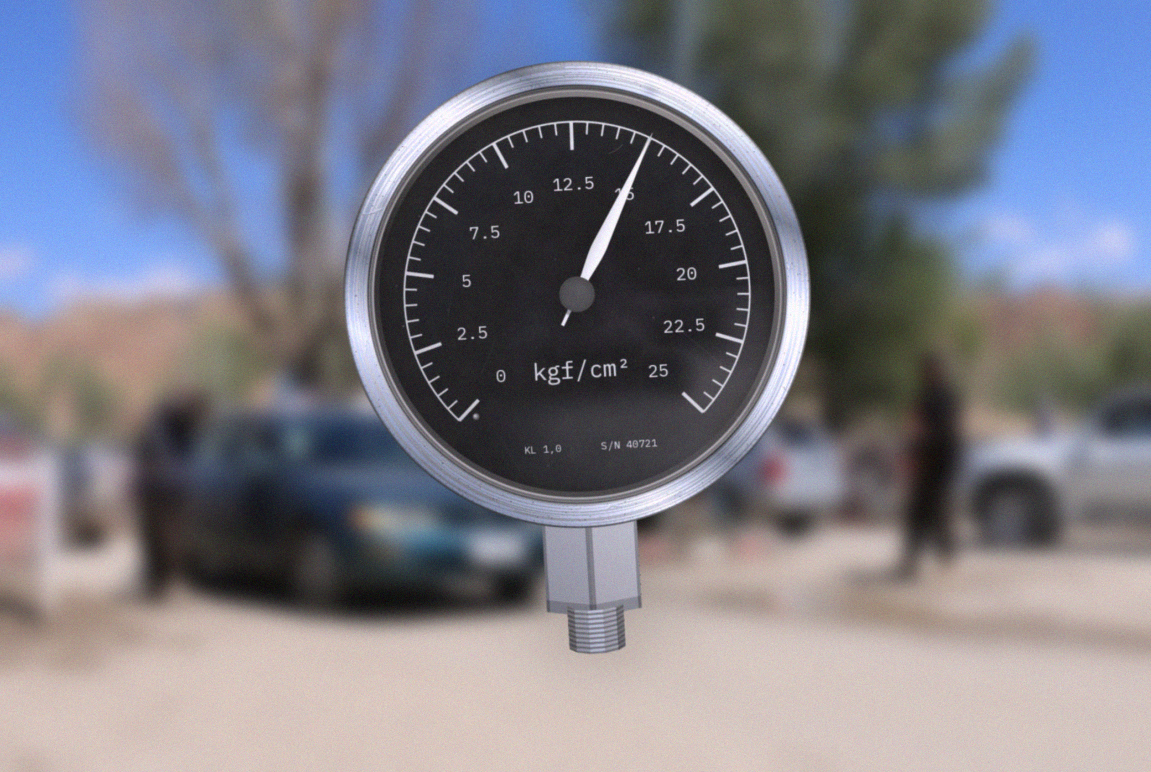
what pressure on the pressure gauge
15 kg/cm²
